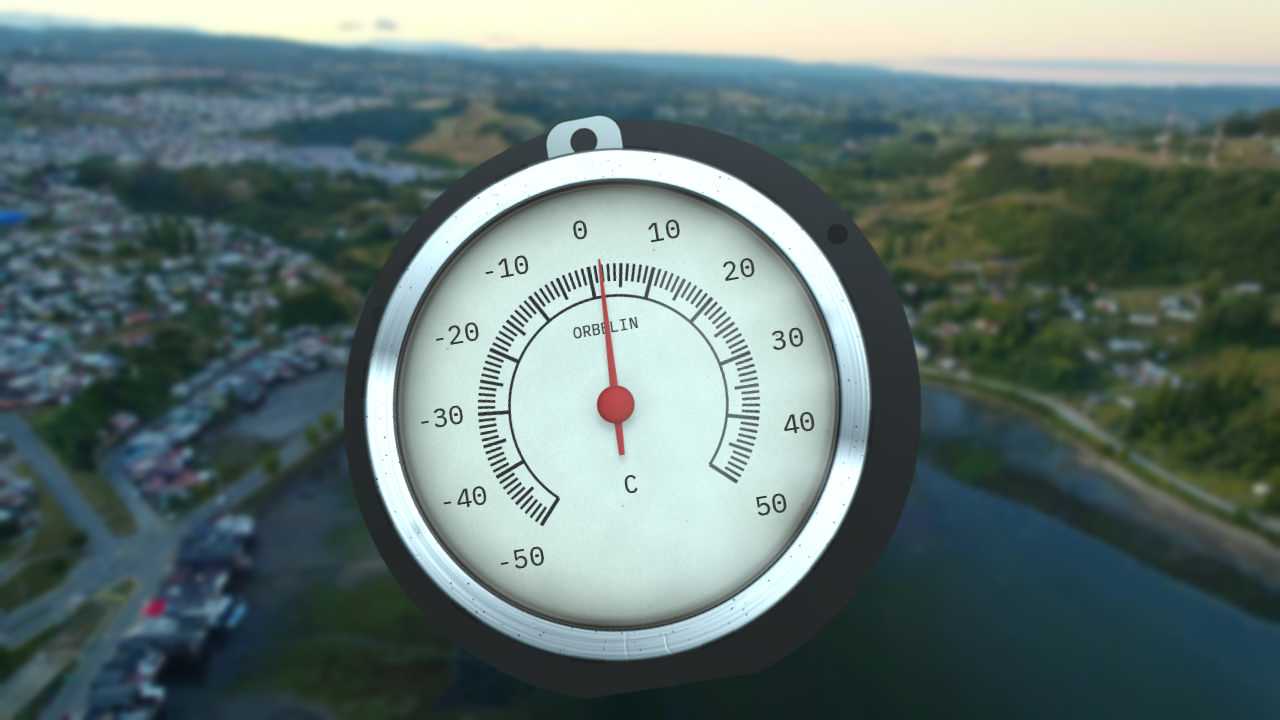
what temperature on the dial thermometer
2 °C
